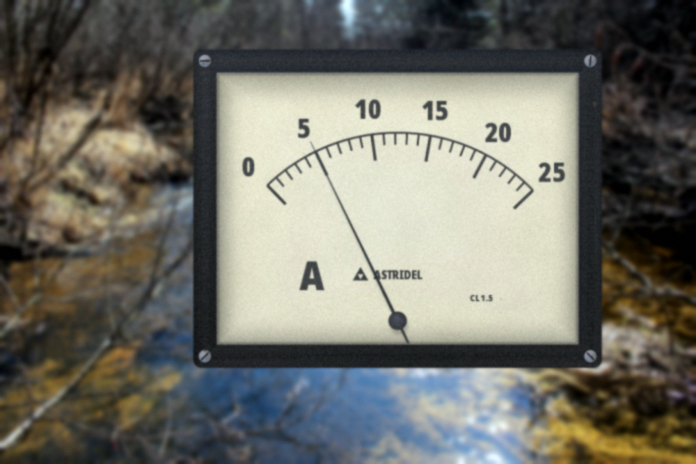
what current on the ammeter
5 A
